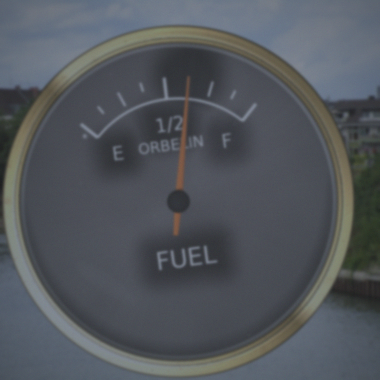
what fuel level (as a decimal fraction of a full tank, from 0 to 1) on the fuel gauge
0.625
